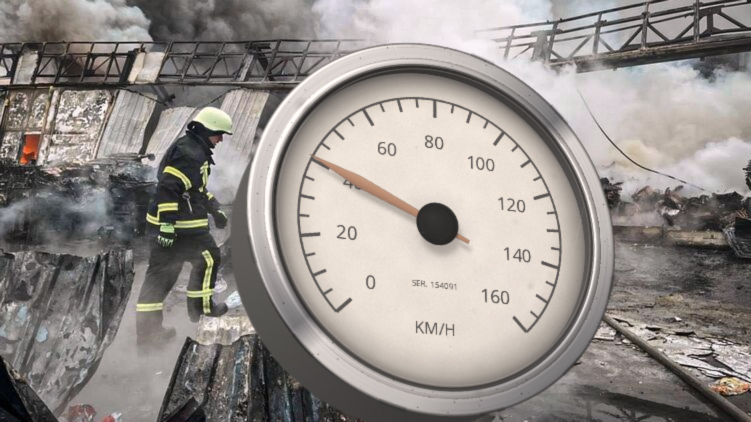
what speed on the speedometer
40 km/h
